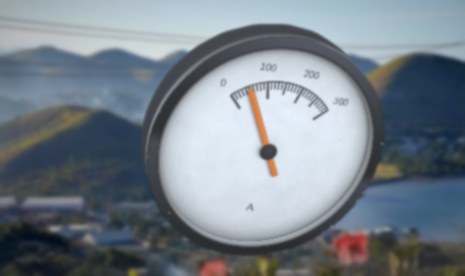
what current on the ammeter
50 A
